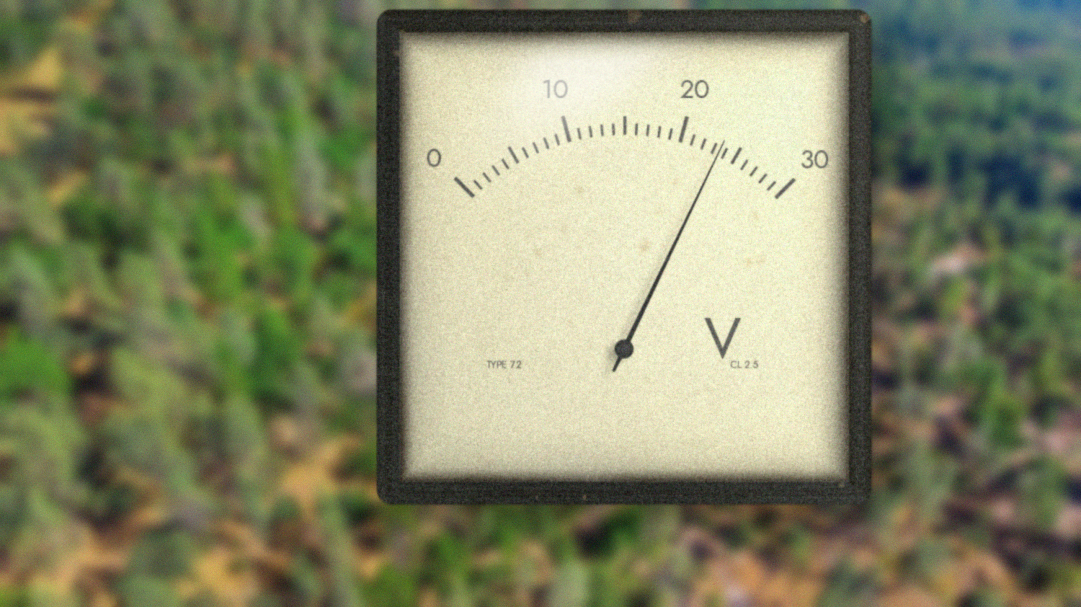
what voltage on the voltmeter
23.5 V
